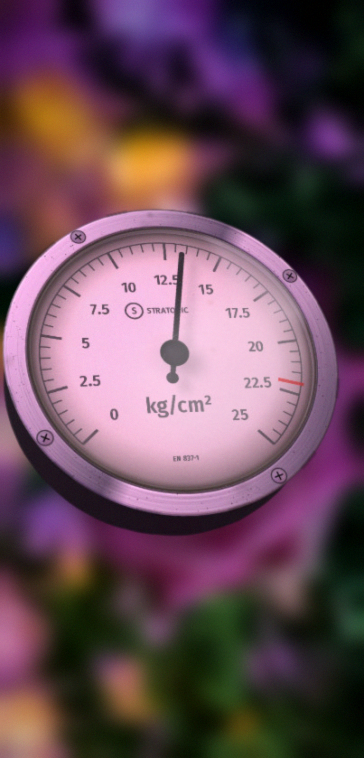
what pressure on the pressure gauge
13.25 kg/cm²
